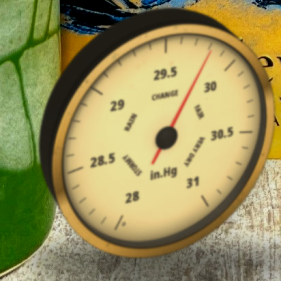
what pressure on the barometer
29.8 inHg
